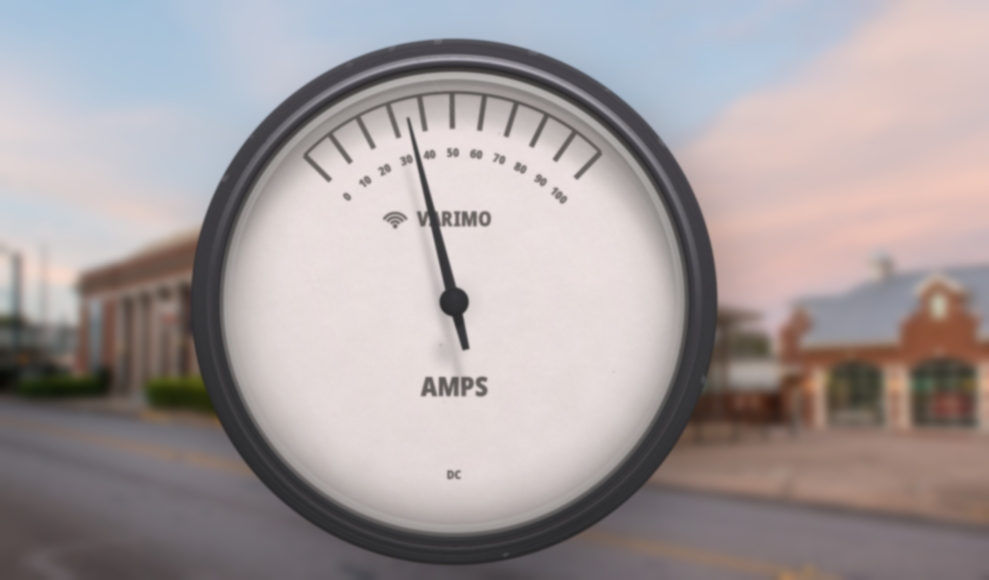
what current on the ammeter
35 A
